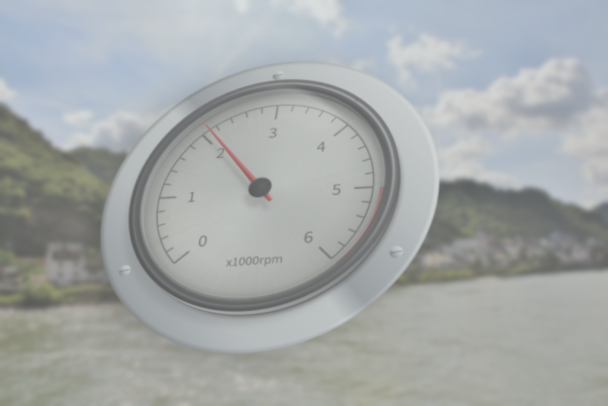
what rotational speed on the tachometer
2100 rpm
